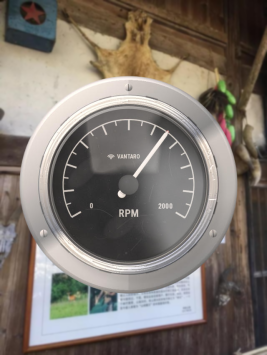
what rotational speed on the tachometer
1300 rpm
